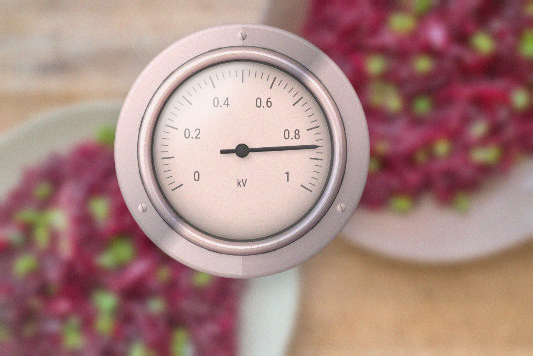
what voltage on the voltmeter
0.86 kV
